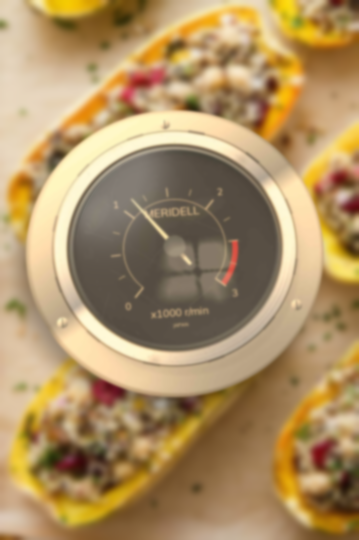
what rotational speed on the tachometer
1125 rpm
